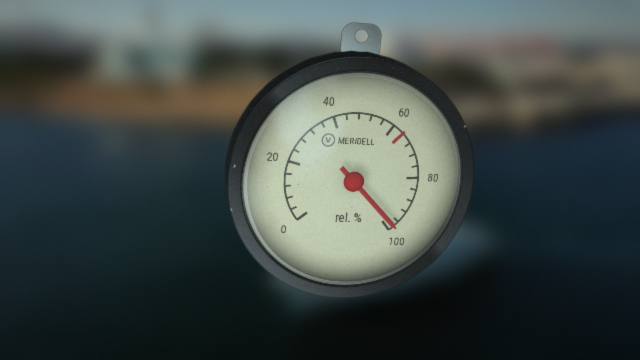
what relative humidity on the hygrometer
98 %
